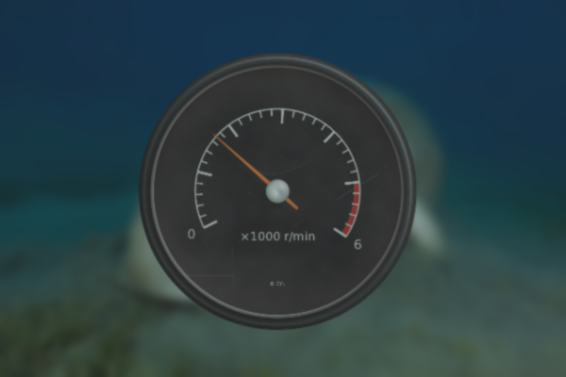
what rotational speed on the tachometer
1700 rpm
